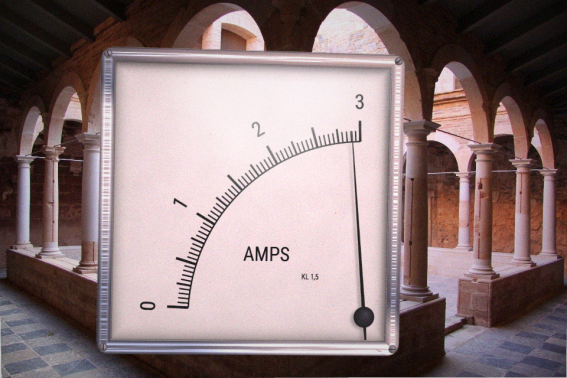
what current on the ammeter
2.9 A
